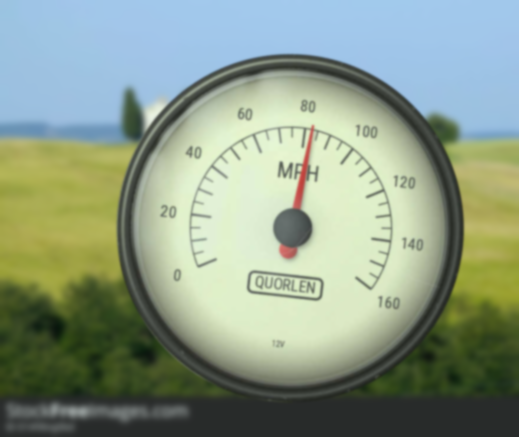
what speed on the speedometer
82.5 mph
